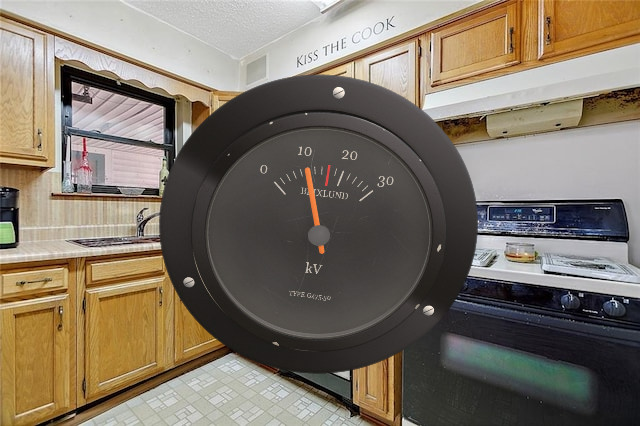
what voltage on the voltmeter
10 kV
